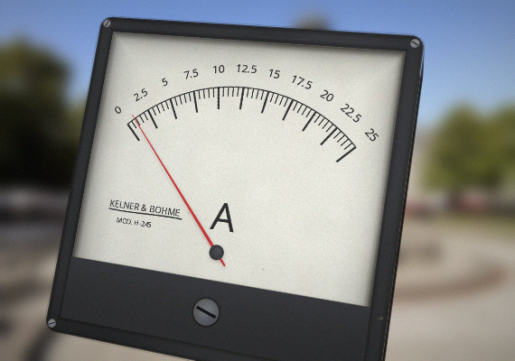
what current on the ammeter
1 A
